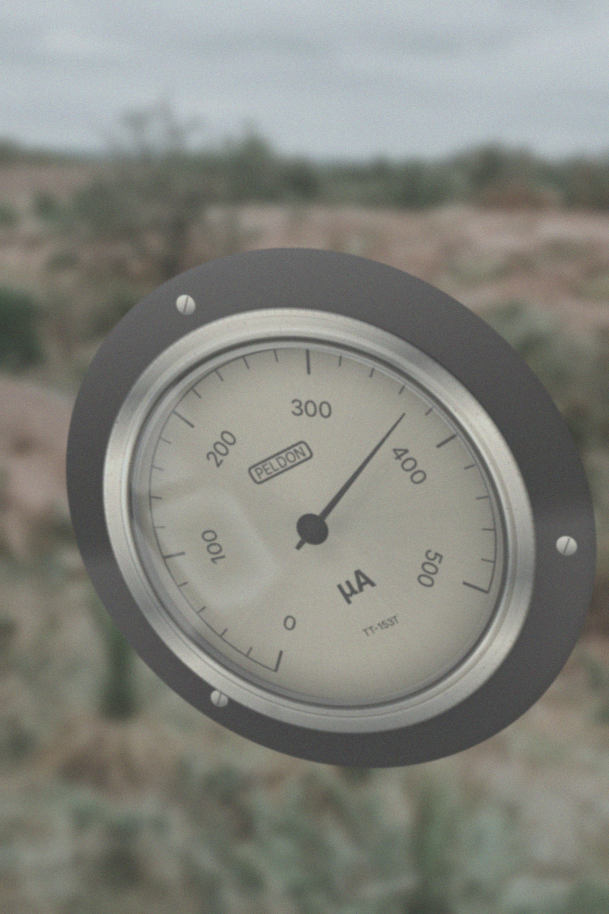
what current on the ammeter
370 µA
